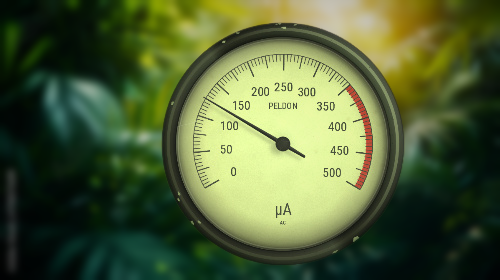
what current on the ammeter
125 µA
